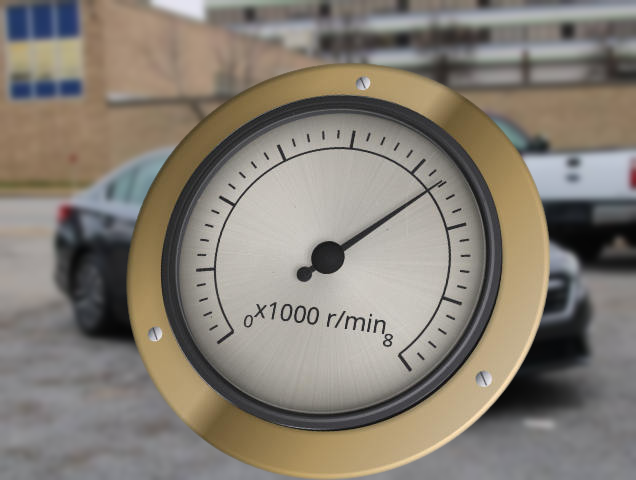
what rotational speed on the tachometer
5400 rpm
